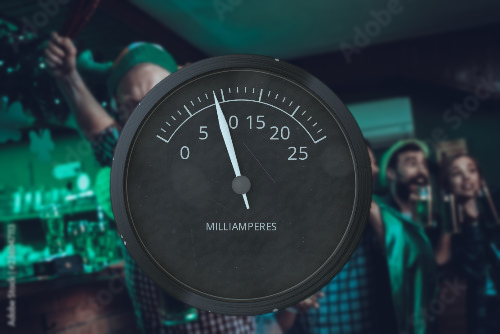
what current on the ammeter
9 mA
